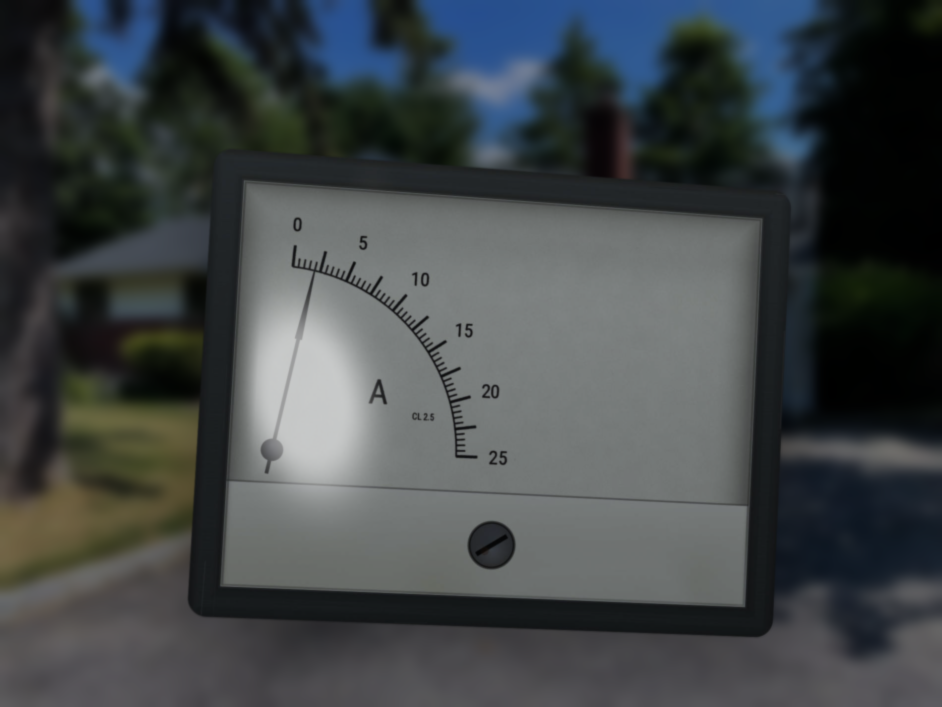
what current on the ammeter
2 A
